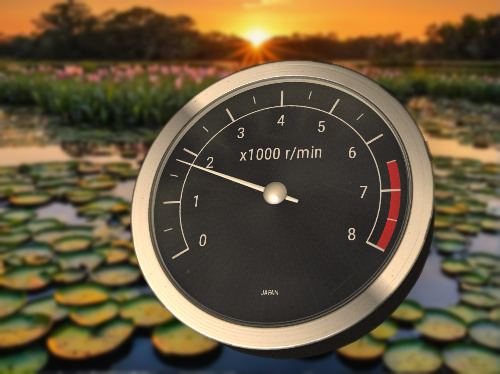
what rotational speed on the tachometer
1750 rpm
